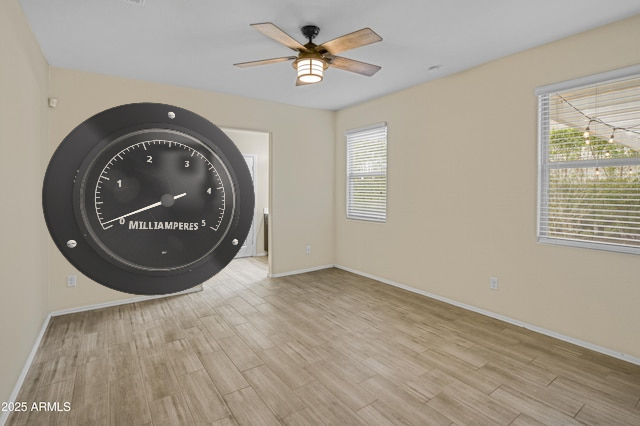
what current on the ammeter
0.1 mA
